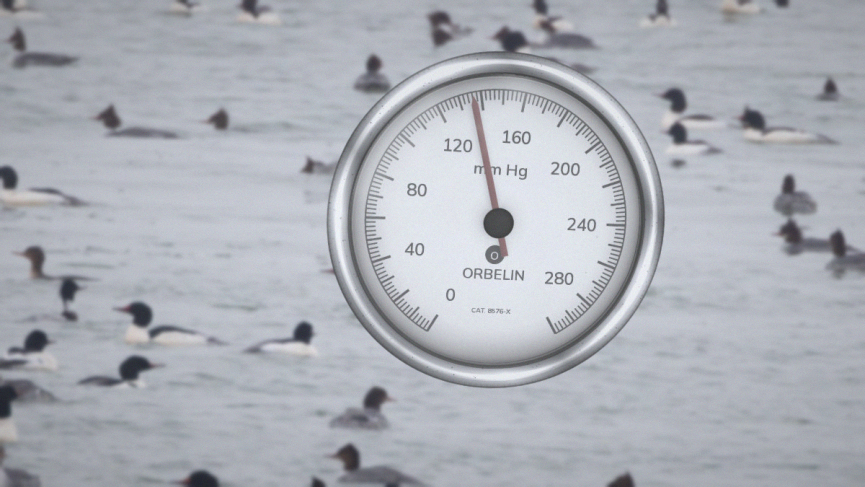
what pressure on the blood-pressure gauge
136 mmHg
